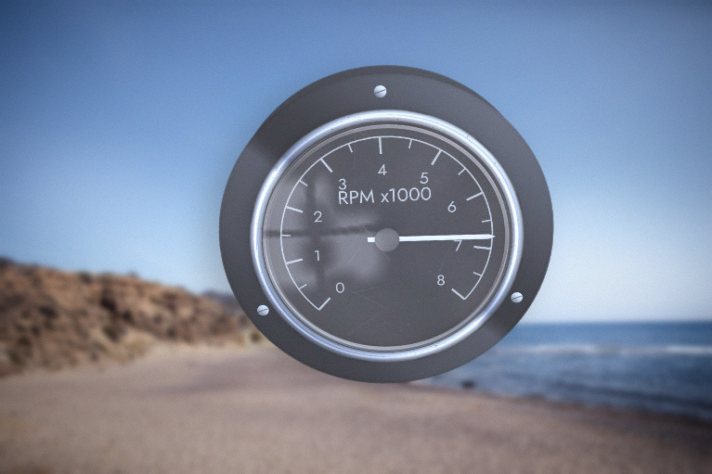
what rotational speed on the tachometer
6750 rpm
